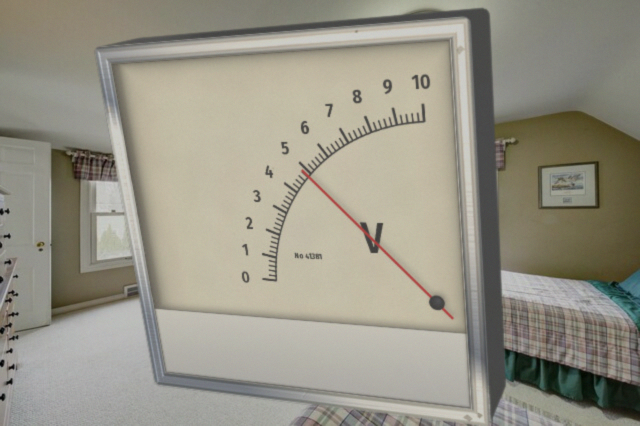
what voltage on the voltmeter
5 V
